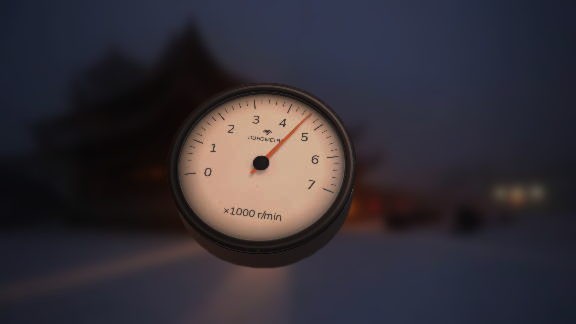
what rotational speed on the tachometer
4600 rpm
